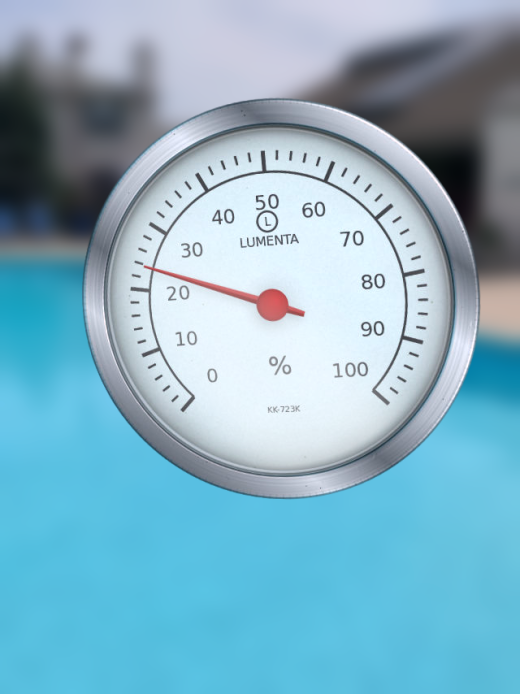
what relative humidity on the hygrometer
24 %
